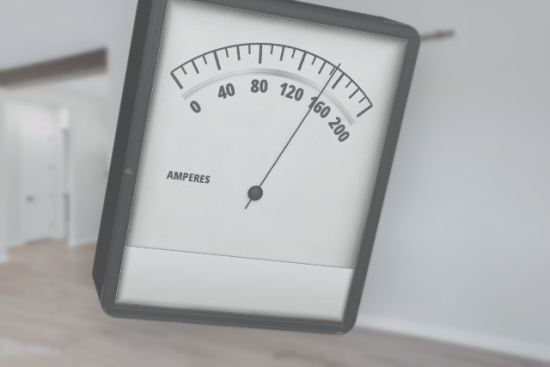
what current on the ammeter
150 A
